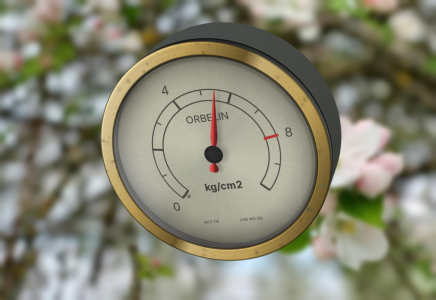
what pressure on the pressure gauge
5.5 kg/cm²
